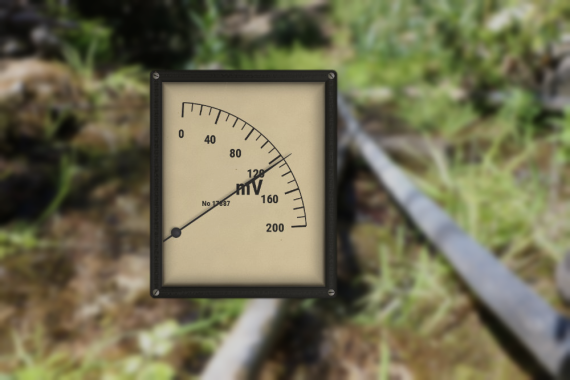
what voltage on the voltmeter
125 mV
